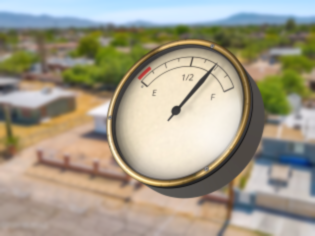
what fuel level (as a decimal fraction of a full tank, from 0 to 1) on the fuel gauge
0.75
